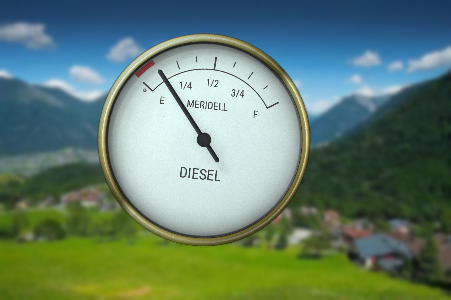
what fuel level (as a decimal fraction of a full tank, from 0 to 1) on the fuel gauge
0.125
